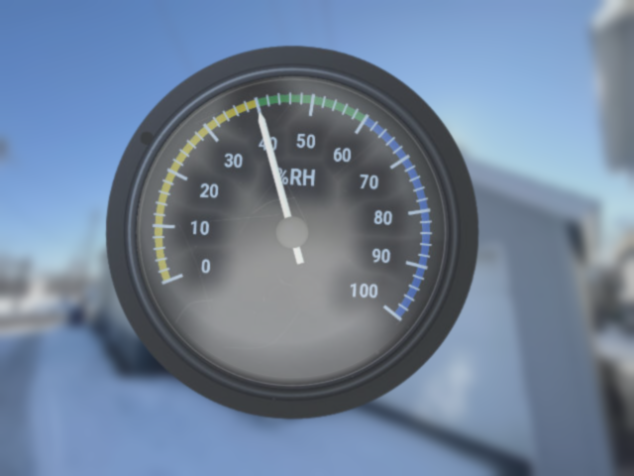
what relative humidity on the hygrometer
40 %
